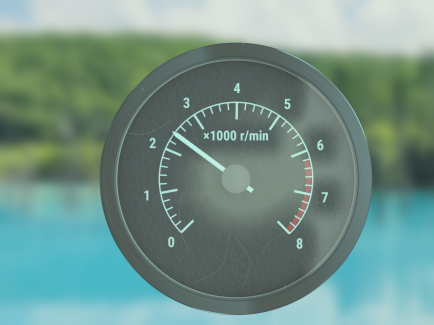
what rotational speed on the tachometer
2400 rpm
